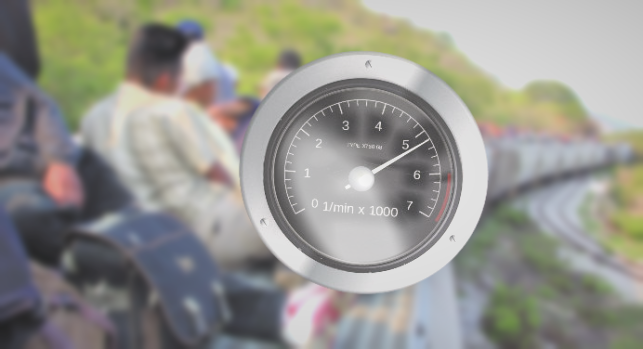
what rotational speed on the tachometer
5200 rpm
